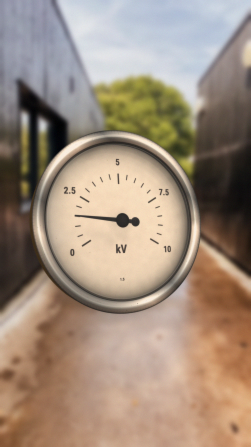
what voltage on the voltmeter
1.5 kV
